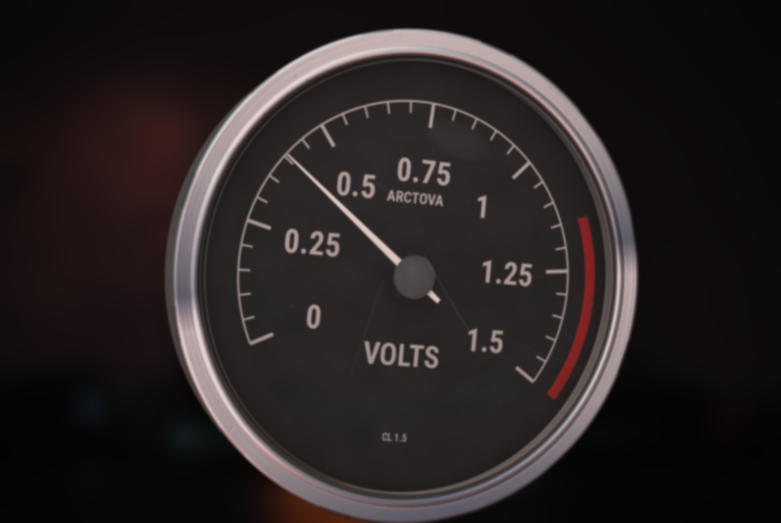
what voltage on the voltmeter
0.4 V
